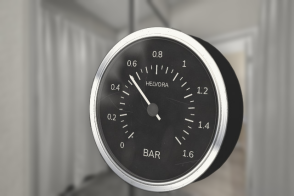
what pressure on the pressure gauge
0.55 bar
